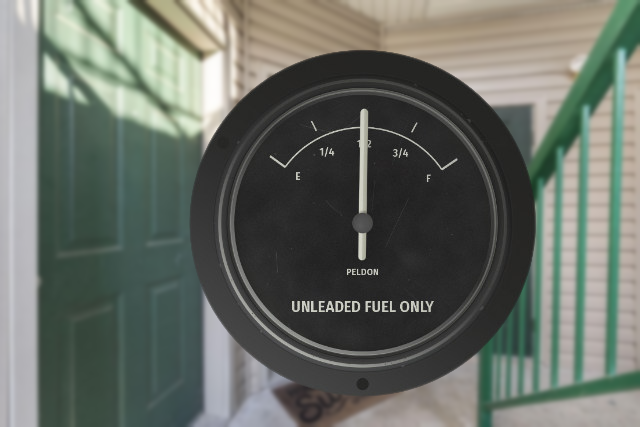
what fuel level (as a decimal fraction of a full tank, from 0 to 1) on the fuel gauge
0.5
